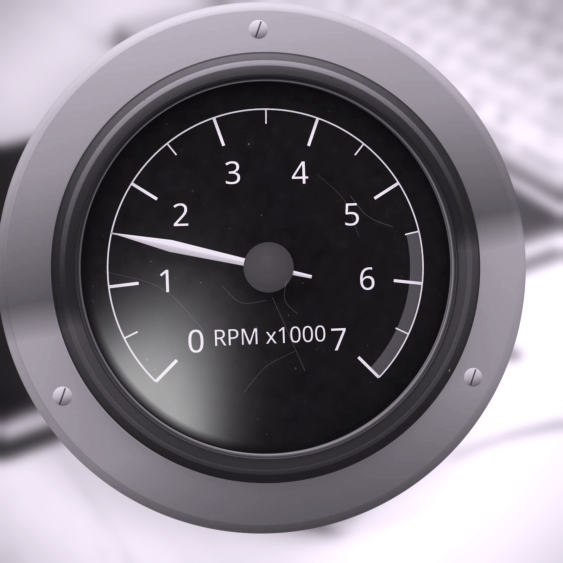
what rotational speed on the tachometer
1500 rpm
